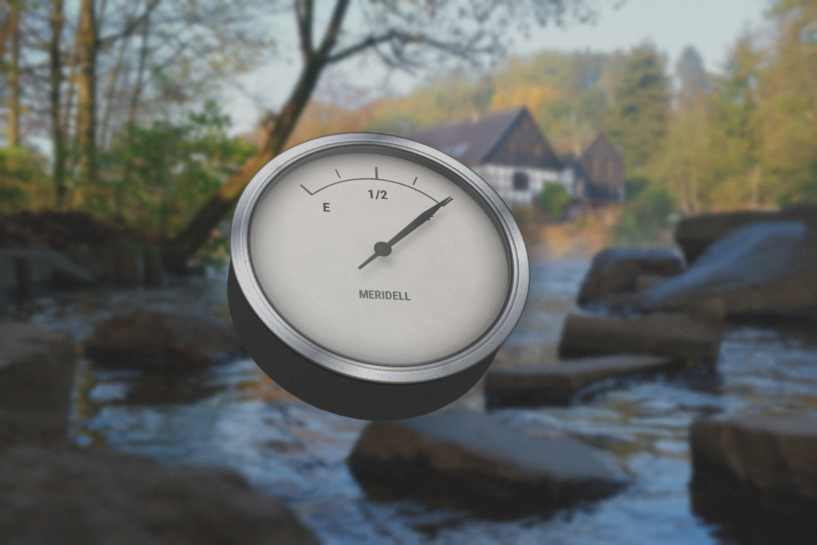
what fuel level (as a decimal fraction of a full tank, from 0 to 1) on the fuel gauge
1
